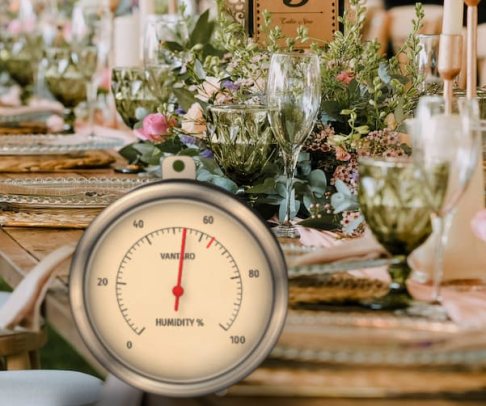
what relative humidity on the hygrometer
54 %
